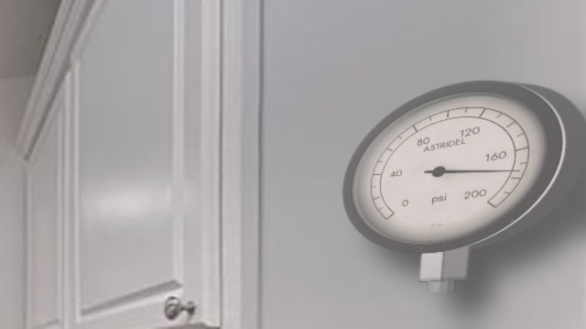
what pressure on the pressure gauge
175 psi
